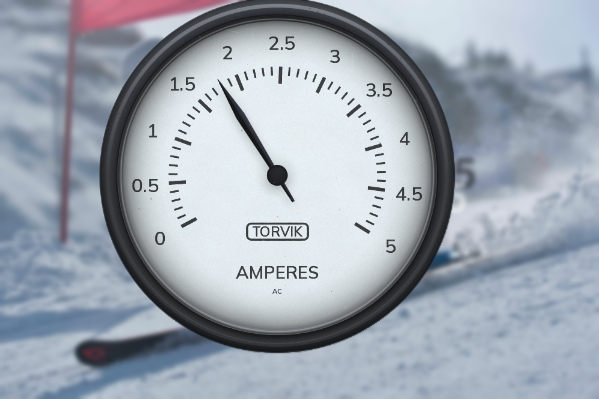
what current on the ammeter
1.8 A
